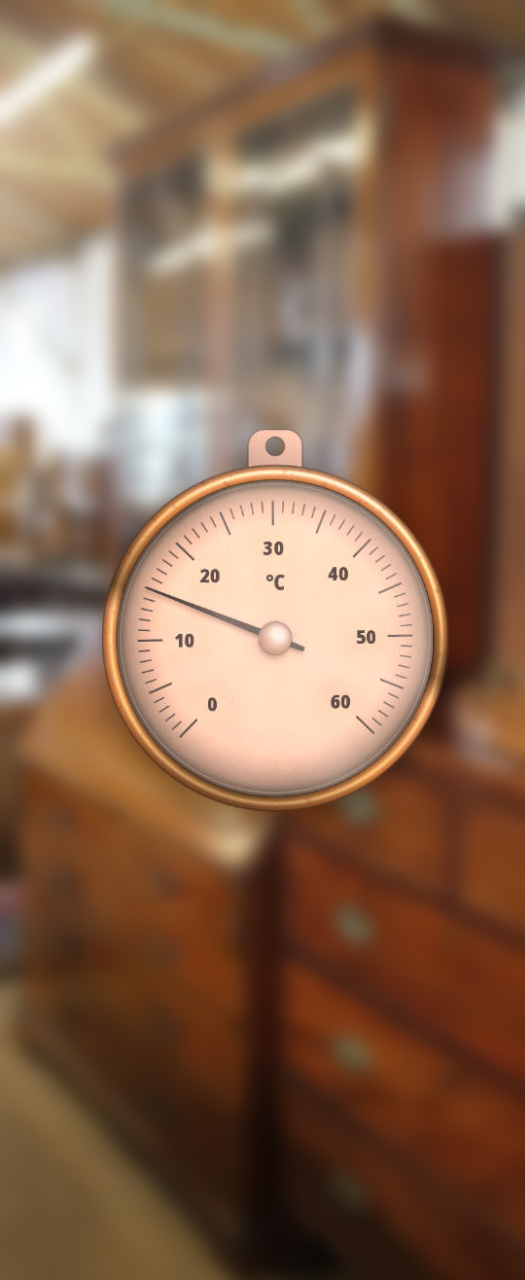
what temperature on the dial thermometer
15 °C
